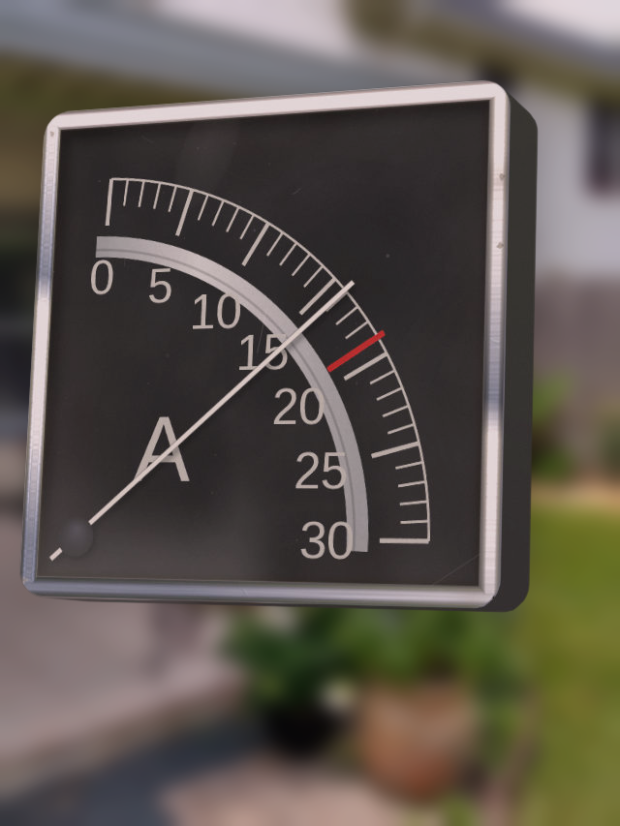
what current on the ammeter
16 A
